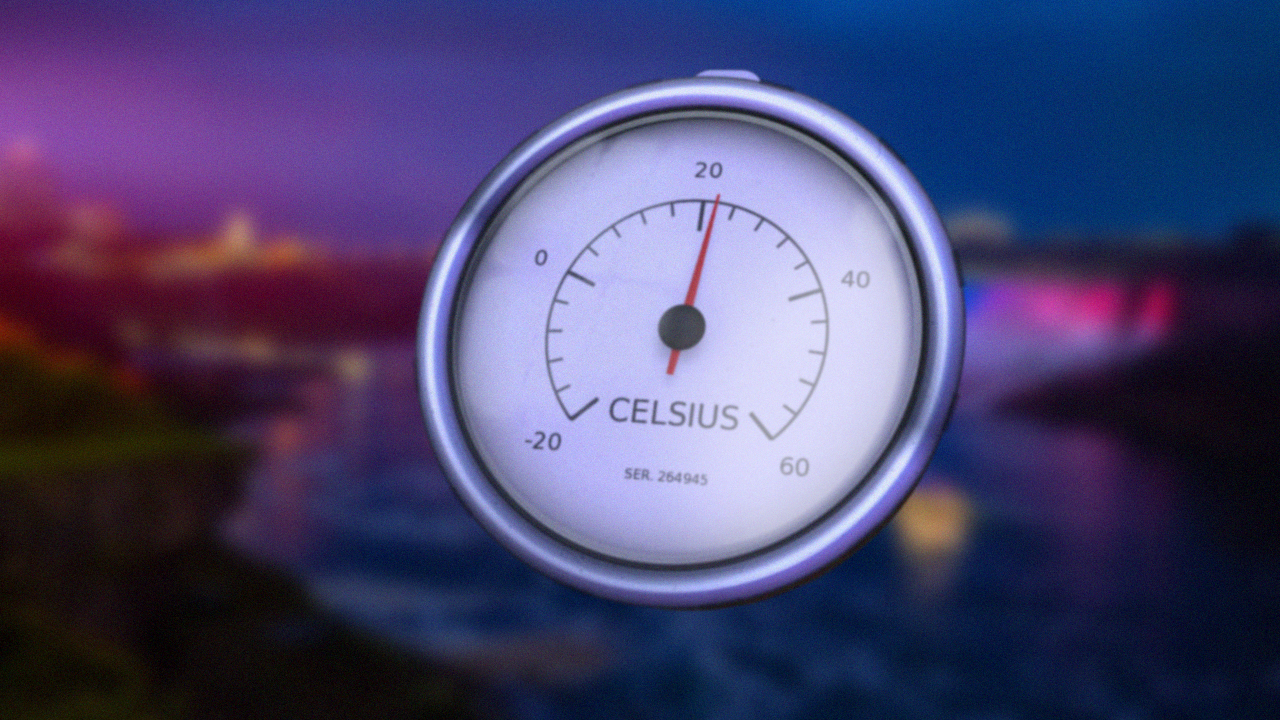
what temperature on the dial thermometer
22 °C
